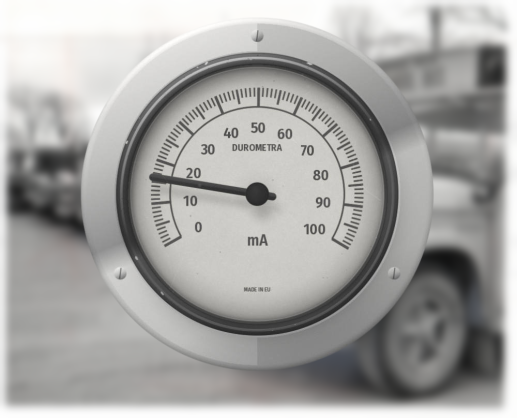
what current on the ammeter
16 mA
